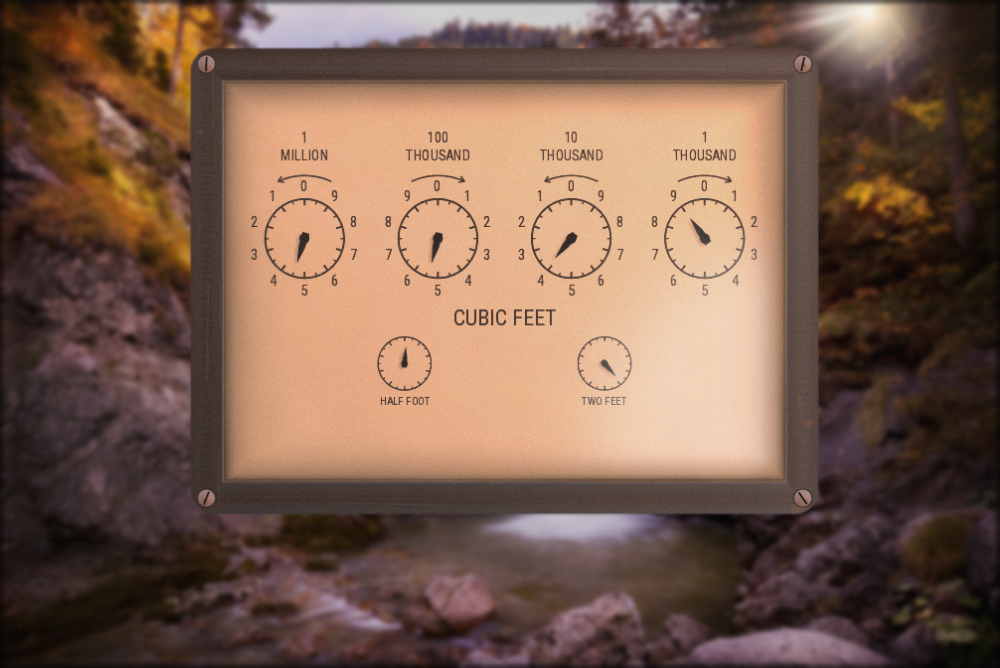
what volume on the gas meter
453900 ft³
